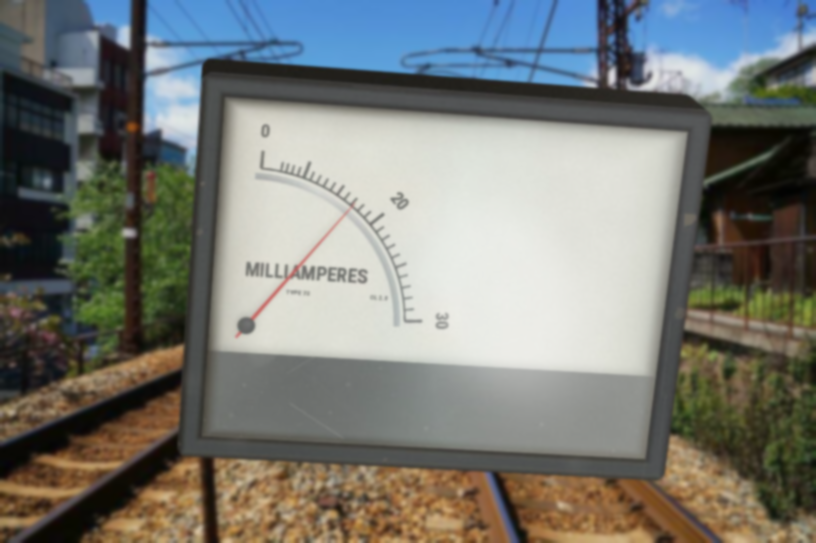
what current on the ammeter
17 mA
